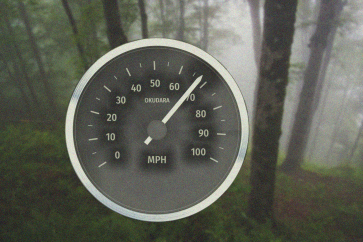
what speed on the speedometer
67.5 mph
